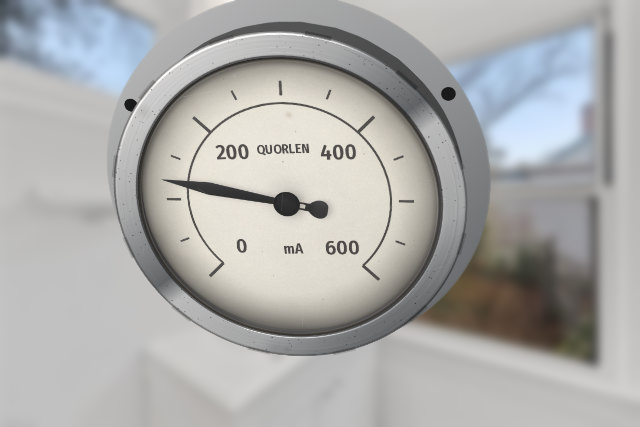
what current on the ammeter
125 mA
